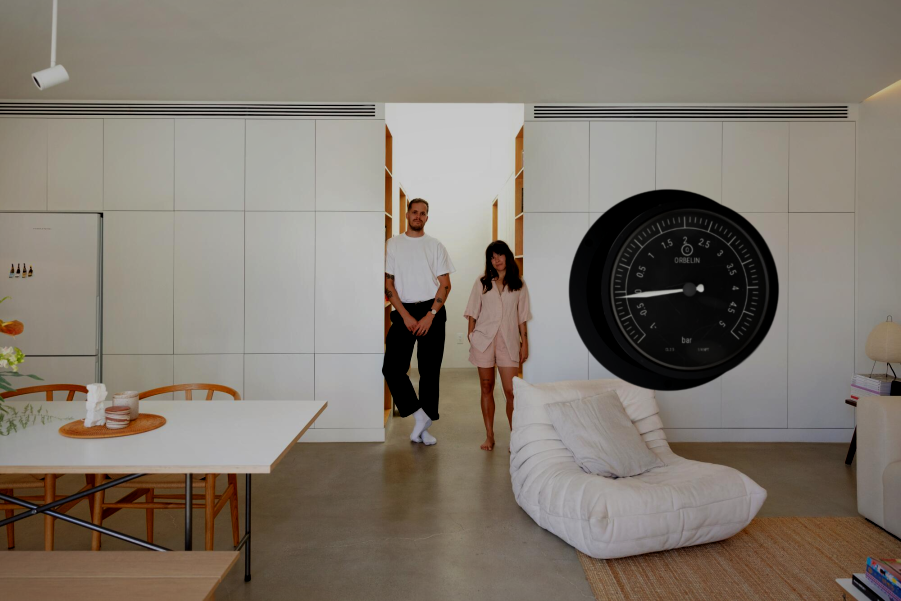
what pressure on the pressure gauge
-0.1 bar
